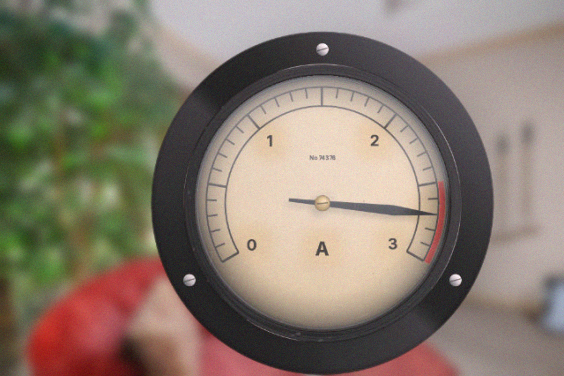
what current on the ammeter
2.7 A
